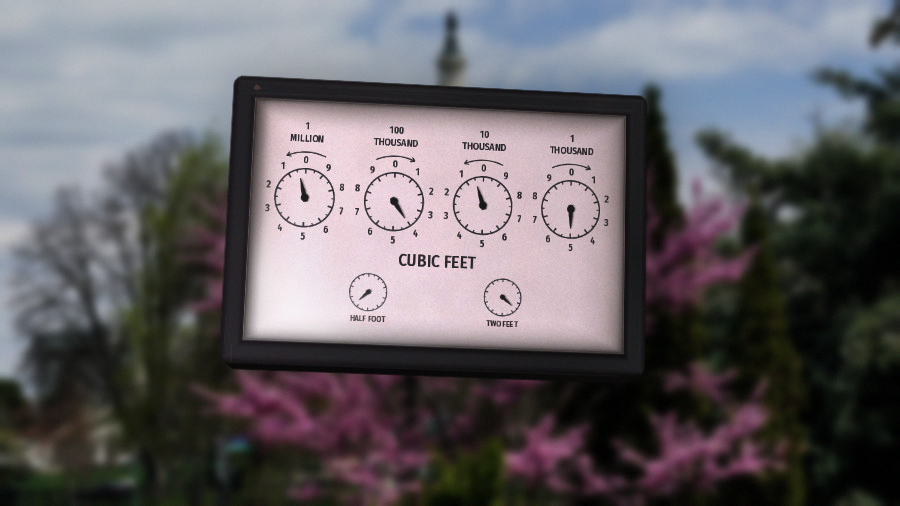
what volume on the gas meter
40500 ft³
